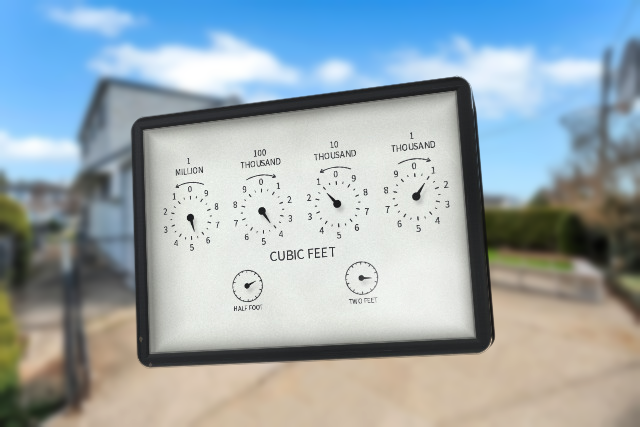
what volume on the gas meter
541100 ft³
